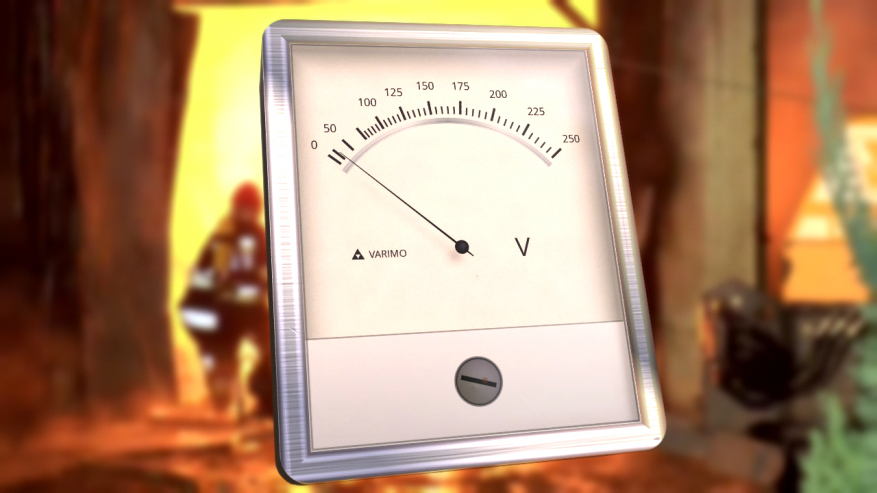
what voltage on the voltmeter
25 V
